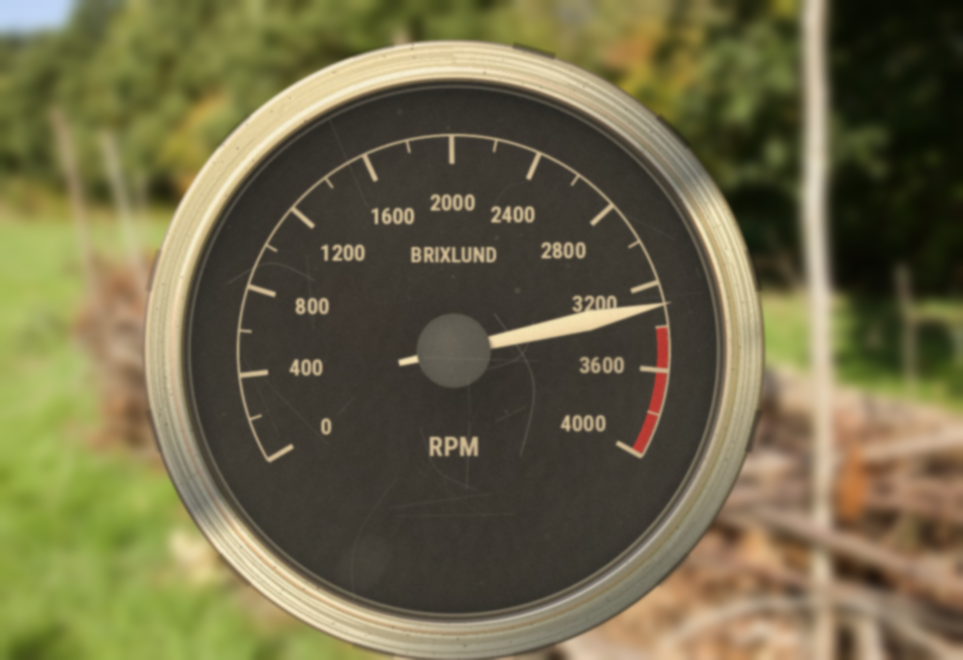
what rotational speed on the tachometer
3300 rpm
